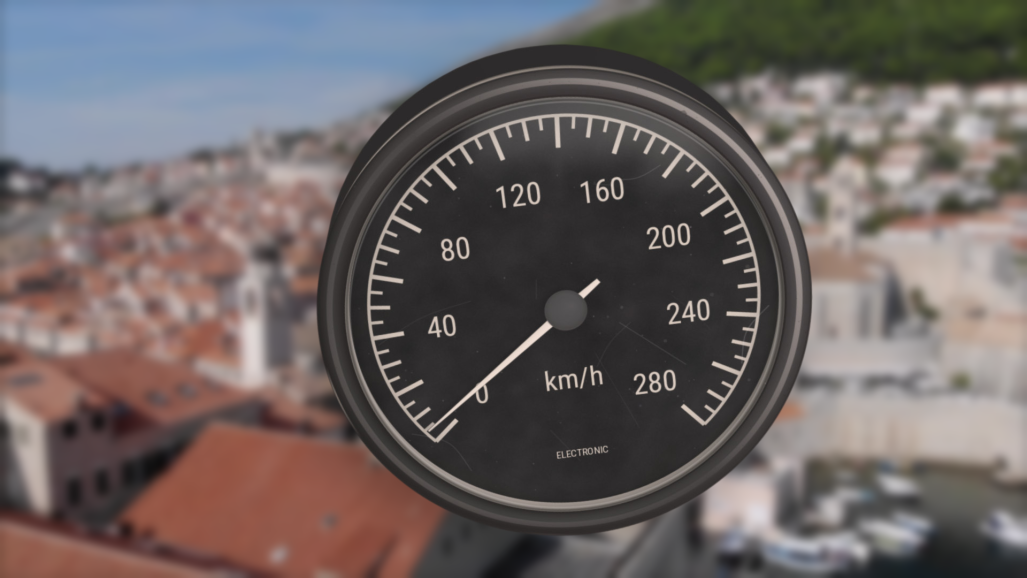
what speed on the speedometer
5 km/h
